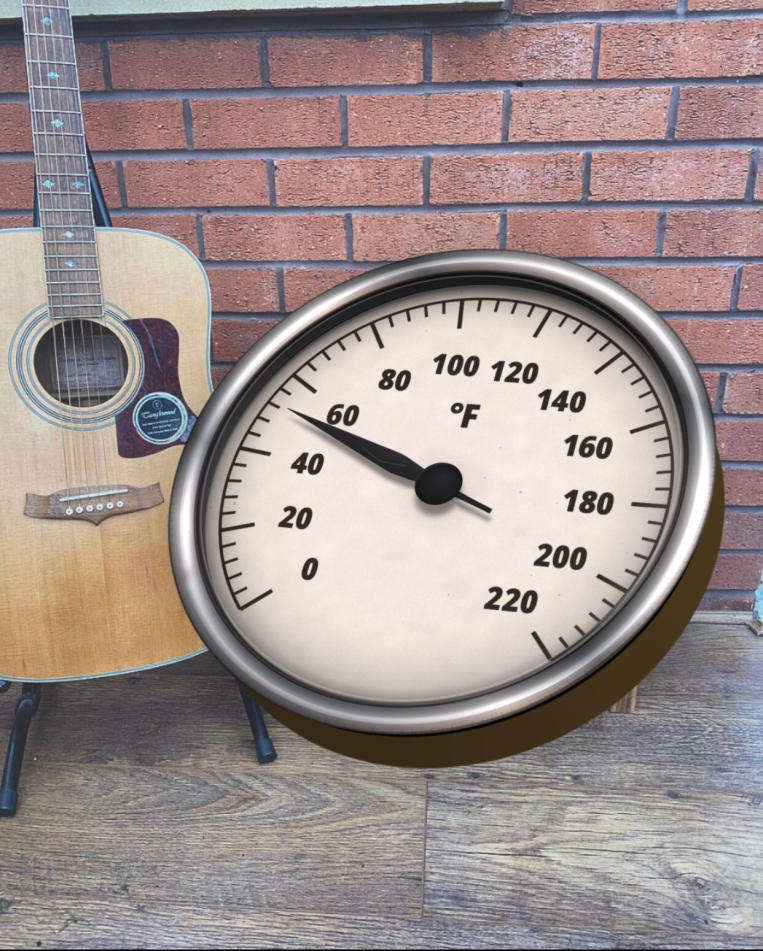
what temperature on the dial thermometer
52 °F
